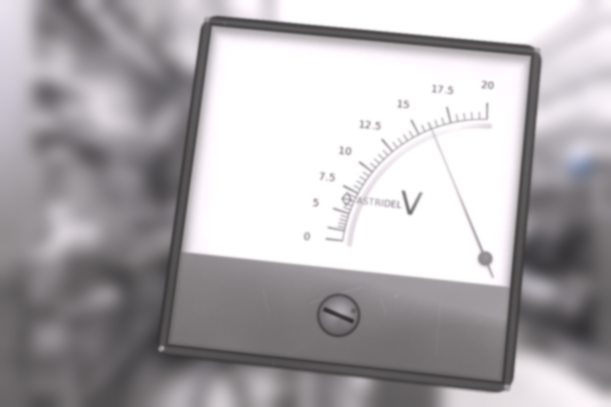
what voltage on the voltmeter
16 V
